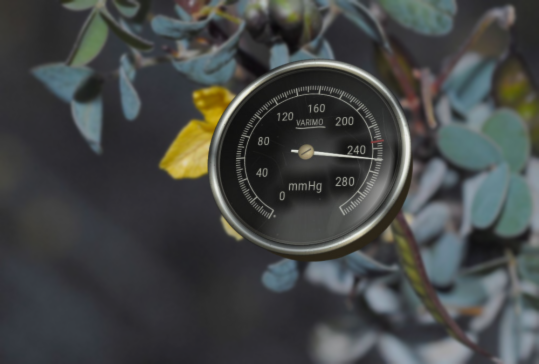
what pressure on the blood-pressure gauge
250 mmHg
